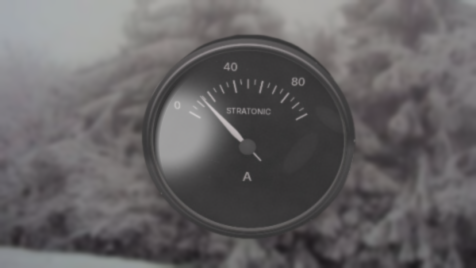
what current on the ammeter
15 A
